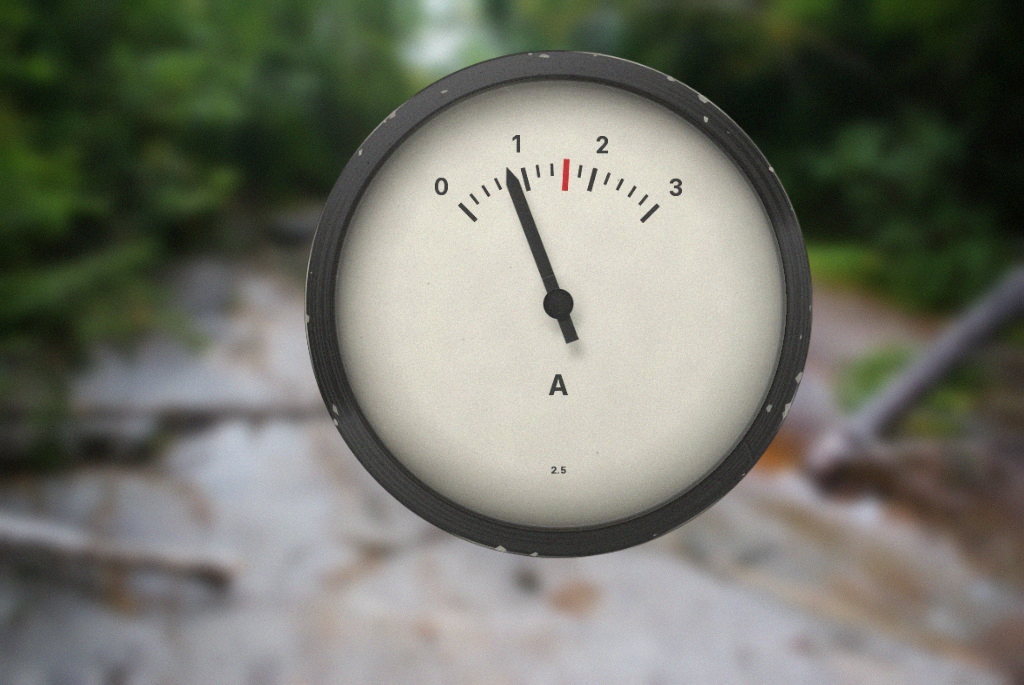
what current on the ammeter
0.8 A
